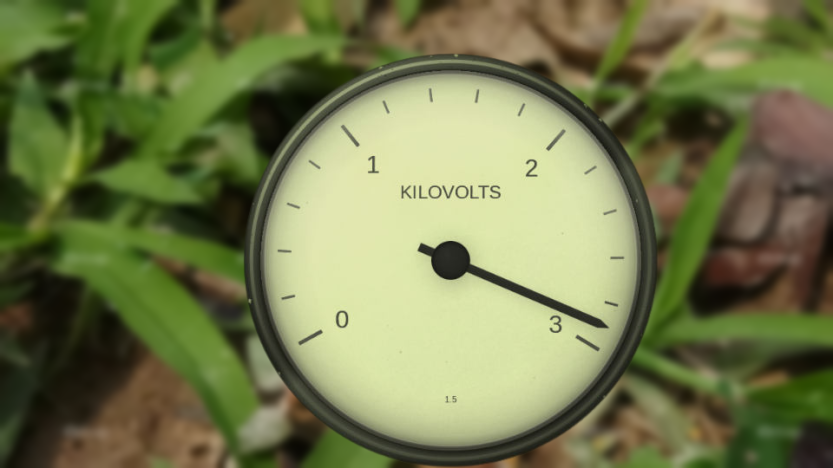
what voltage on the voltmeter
2.9 kV
